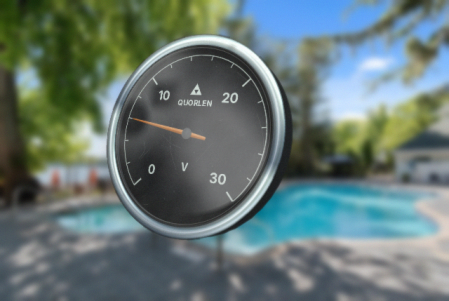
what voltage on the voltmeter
6 V
